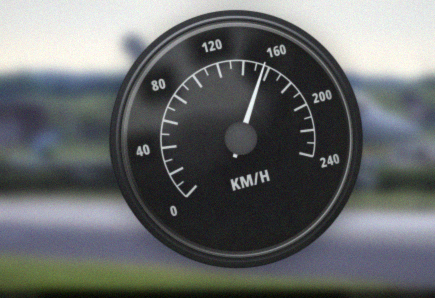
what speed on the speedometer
155 km/h
